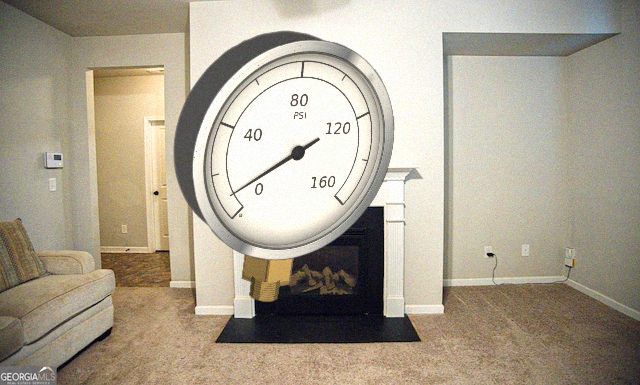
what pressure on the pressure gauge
10 psi
